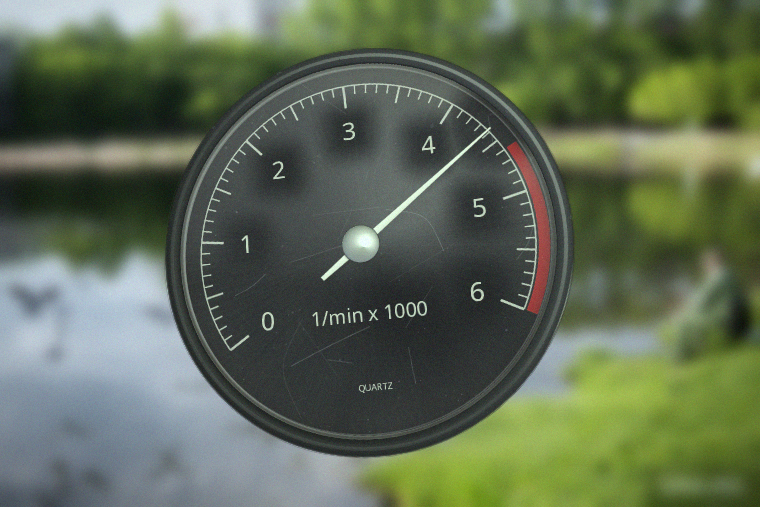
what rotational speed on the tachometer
4400 rpm
